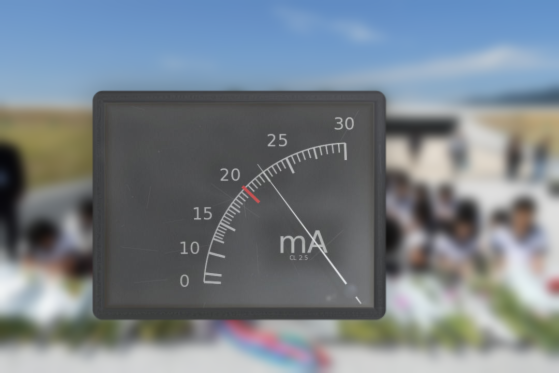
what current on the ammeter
22.5 mA
